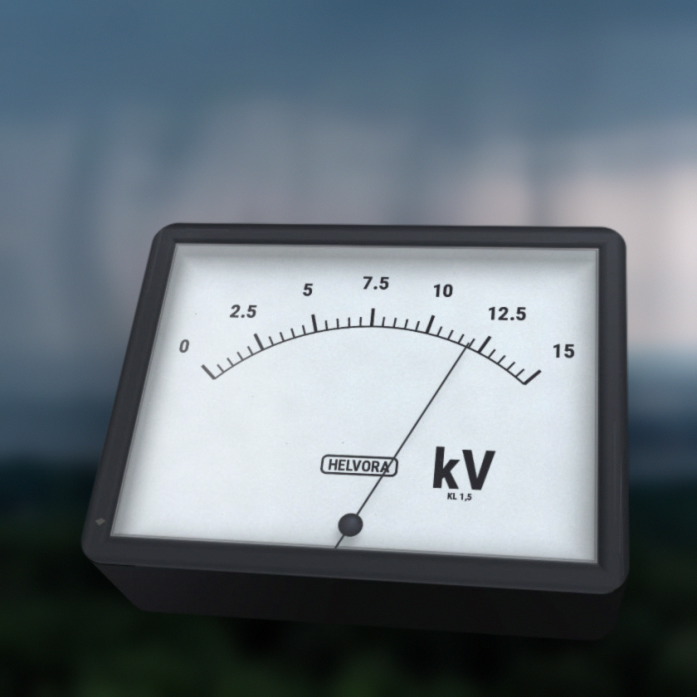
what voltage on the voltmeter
12 kV
